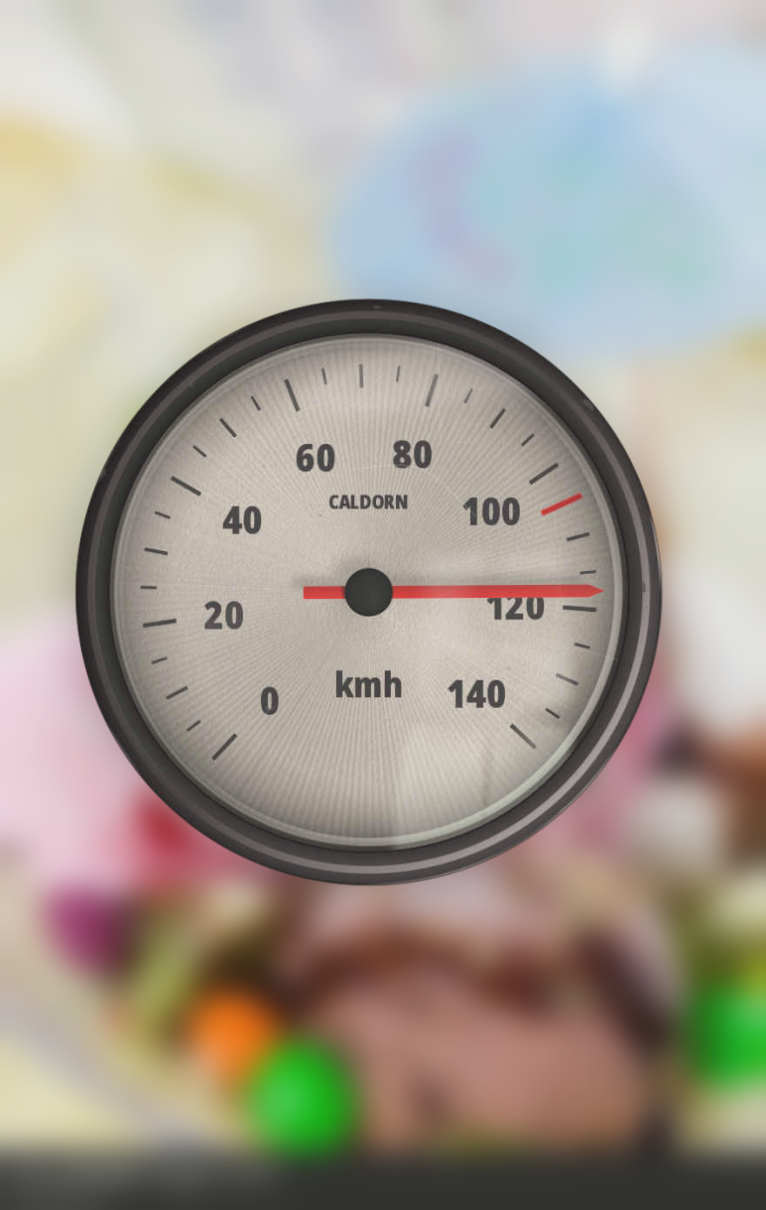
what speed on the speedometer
117.5 km/h
